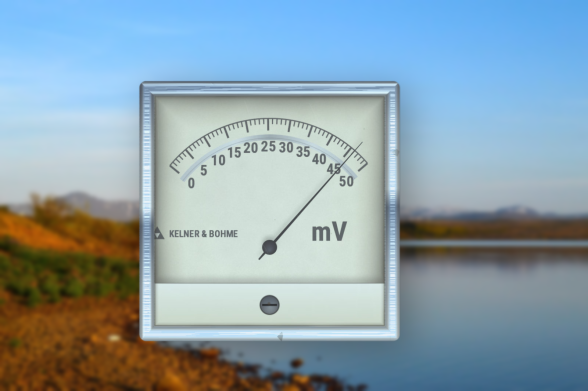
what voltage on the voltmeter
46 mV
